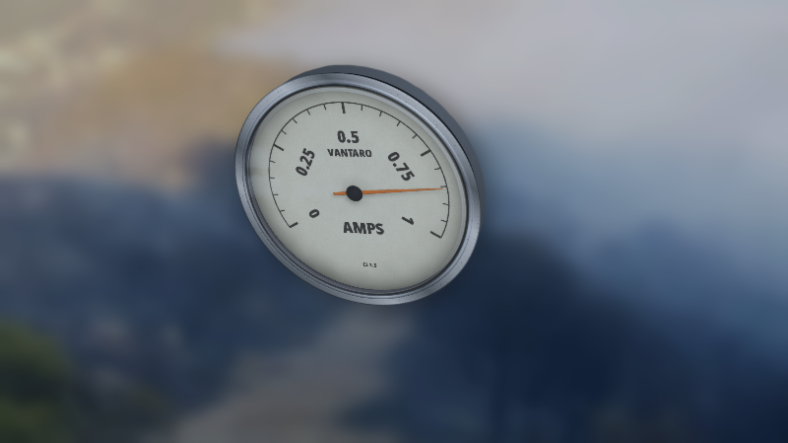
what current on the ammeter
0.85 A
